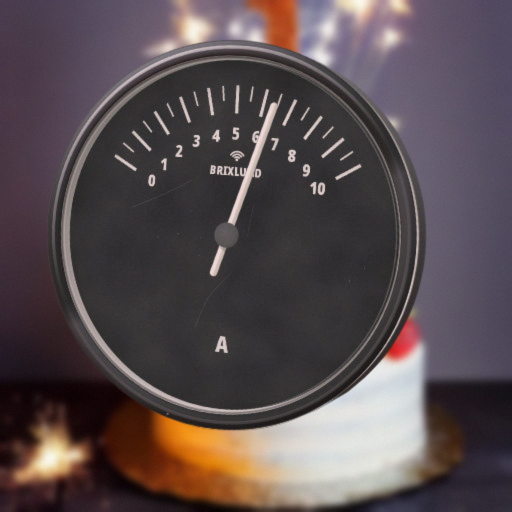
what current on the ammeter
6.5 A
